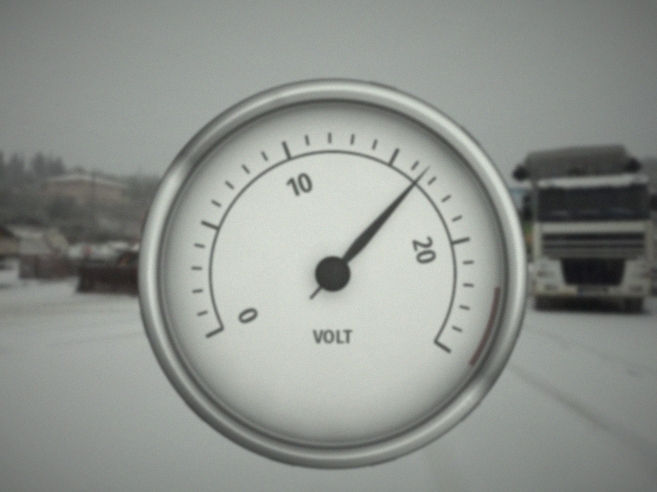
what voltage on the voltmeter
16.5 V
